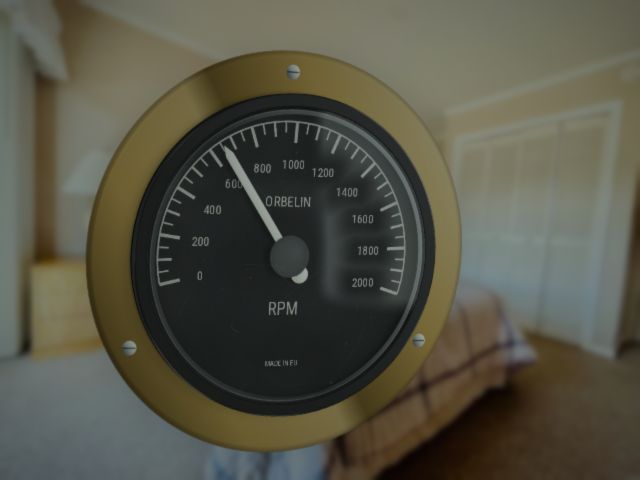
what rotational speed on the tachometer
650 rpm
